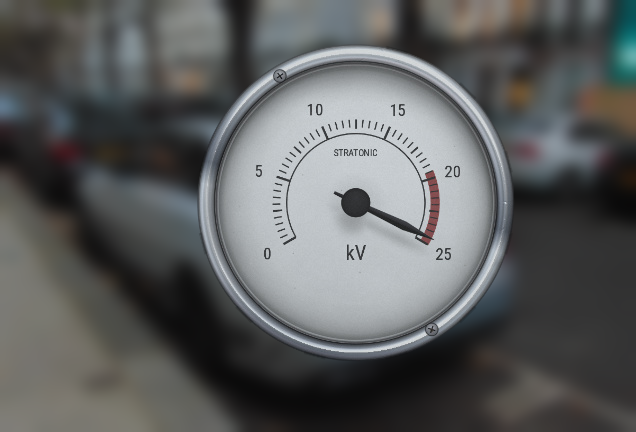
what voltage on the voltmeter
24.5 kV
